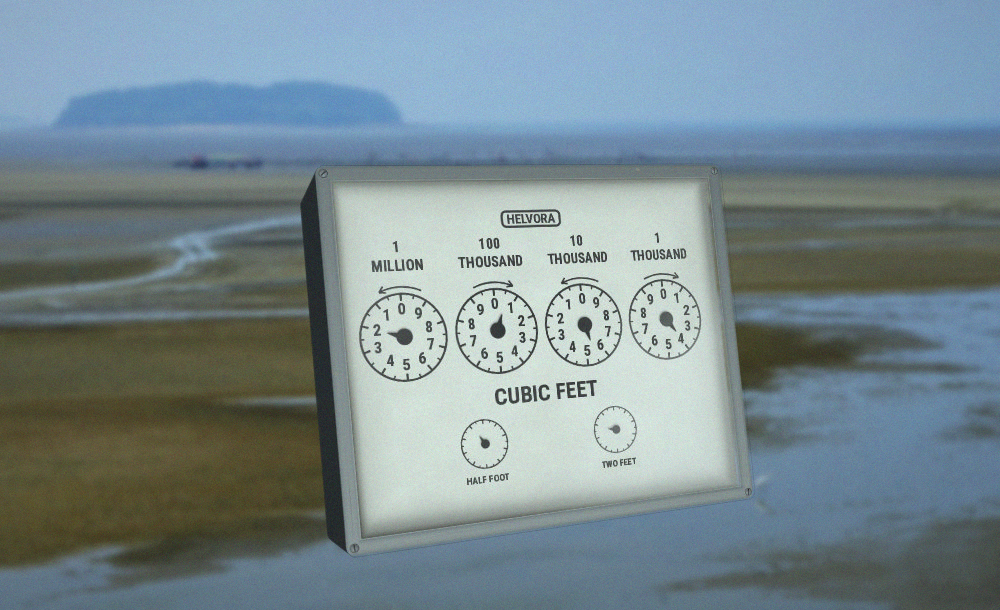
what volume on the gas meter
205400 ft³
